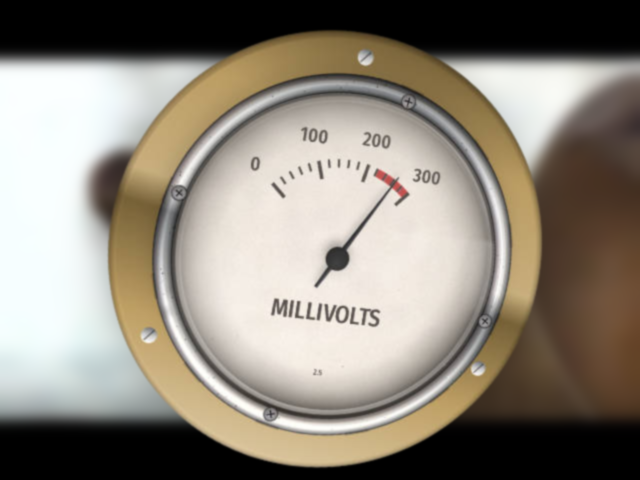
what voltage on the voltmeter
260 mV
